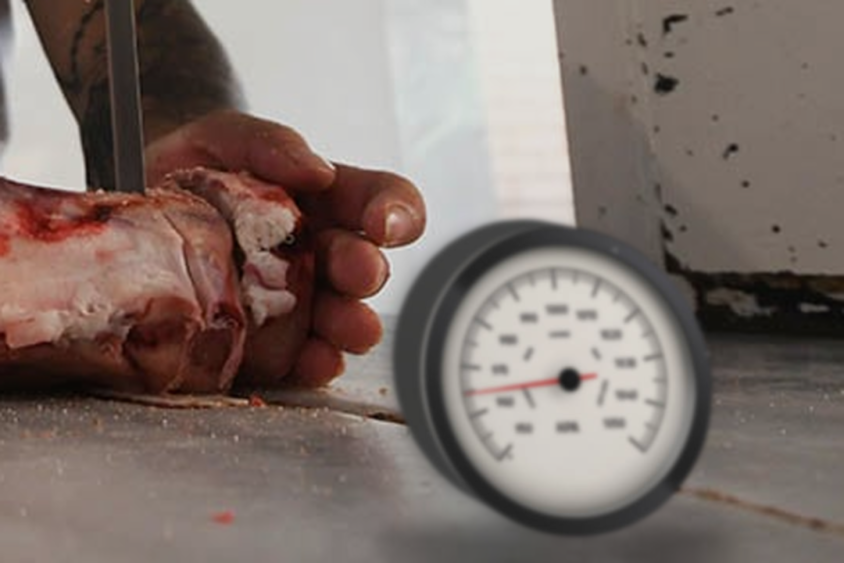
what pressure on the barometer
965 hPa
